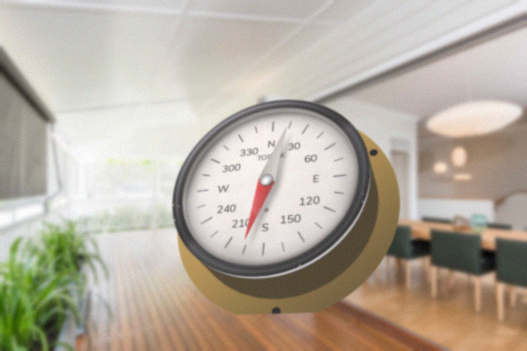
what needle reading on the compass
195 °
